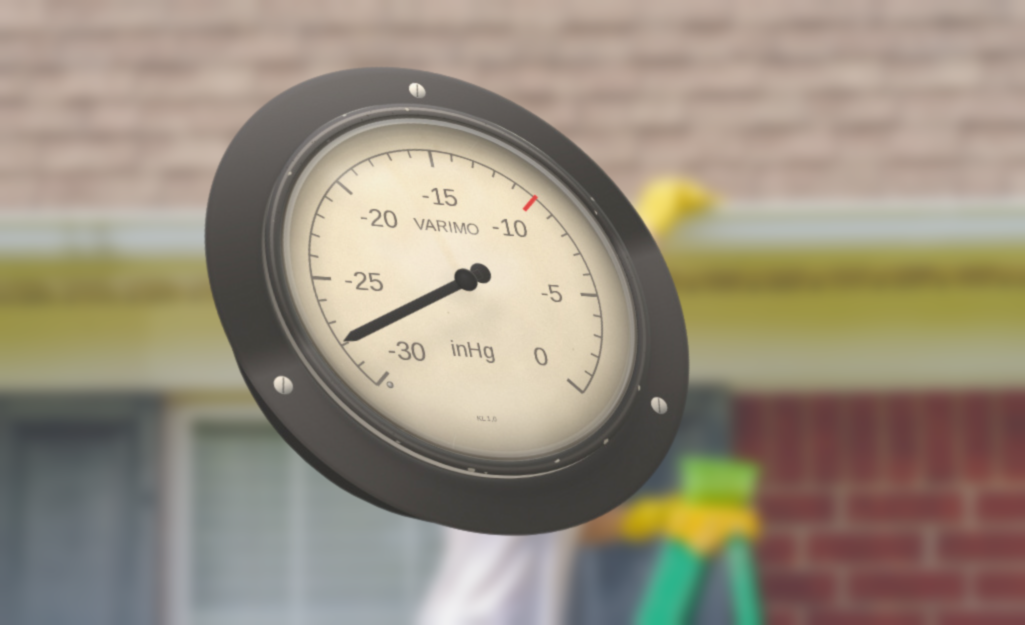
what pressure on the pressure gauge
-28 inHg
